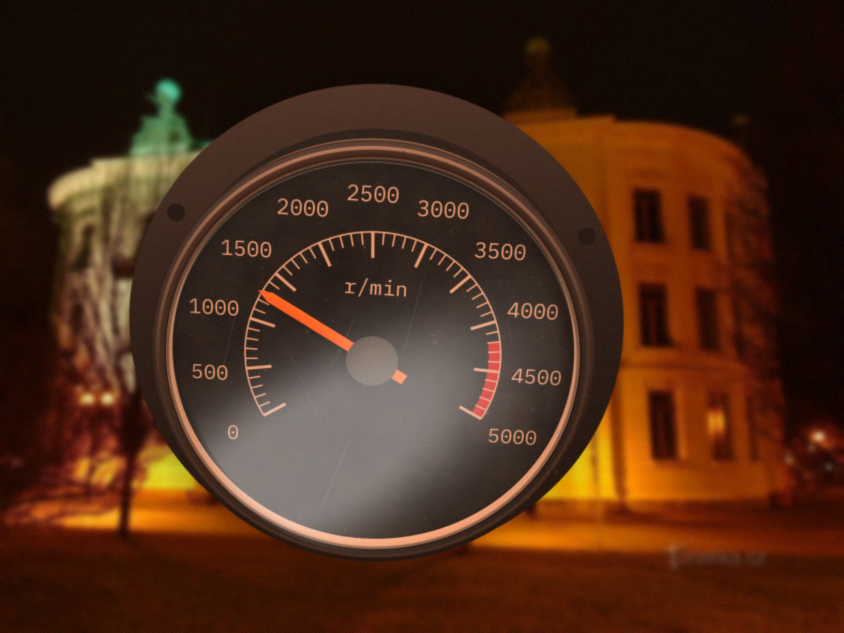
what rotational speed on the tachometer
1300 rpm
